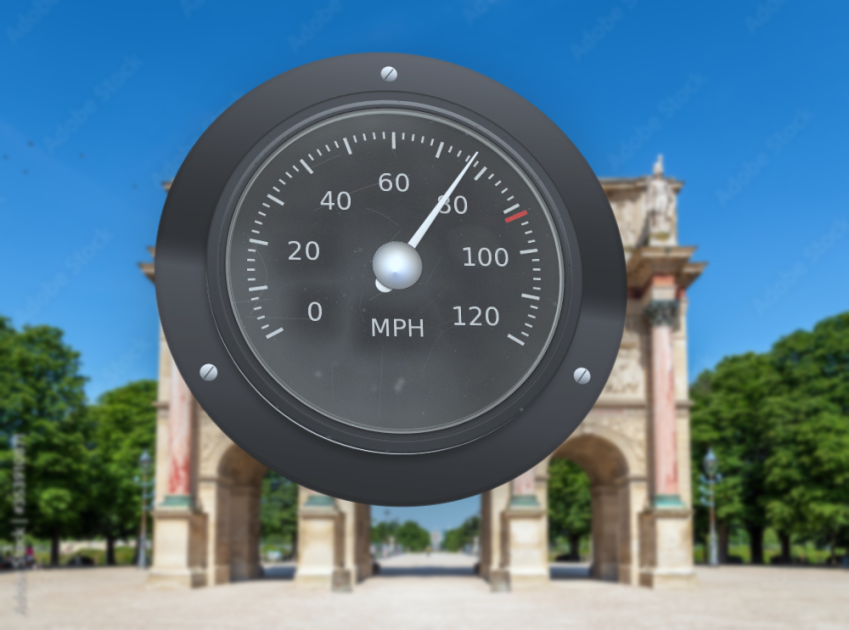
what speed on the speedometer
77 mph
